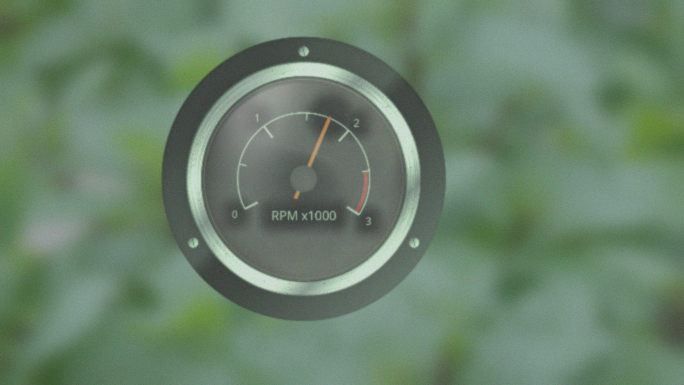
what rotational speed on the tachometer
1750 rpm
